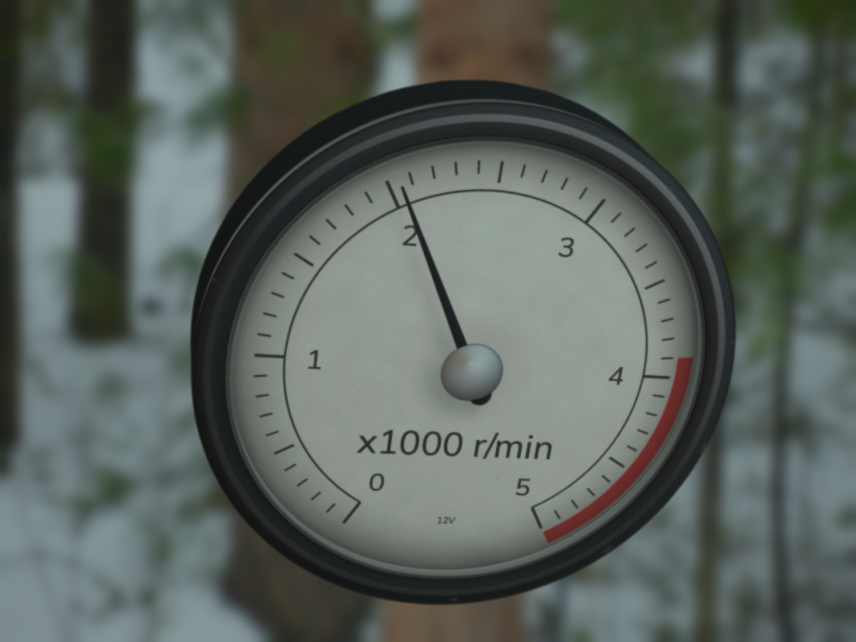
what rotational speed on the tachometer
2050 rpm
